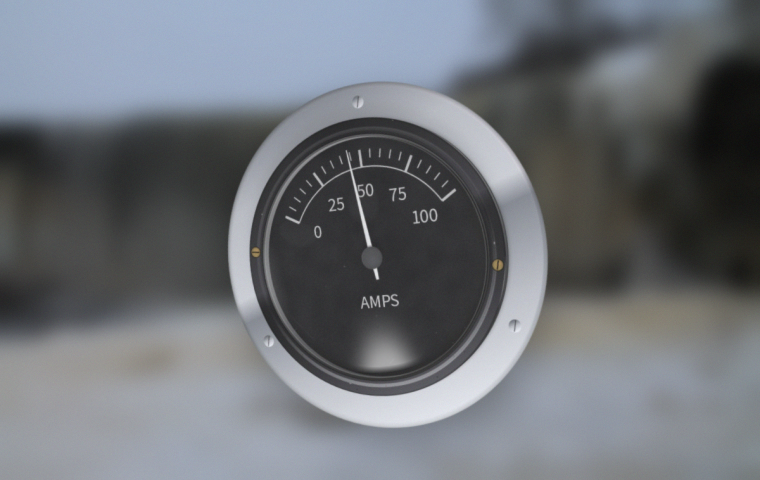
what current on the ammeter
45 A
